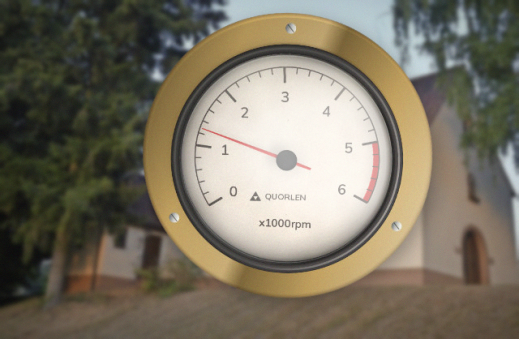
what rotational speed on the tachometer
1300 rpm
